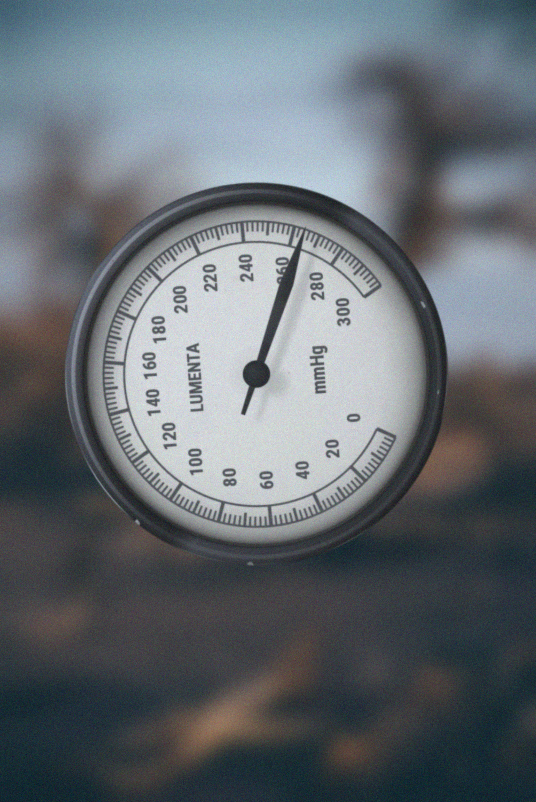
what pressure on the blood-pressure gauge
264 mmHg
